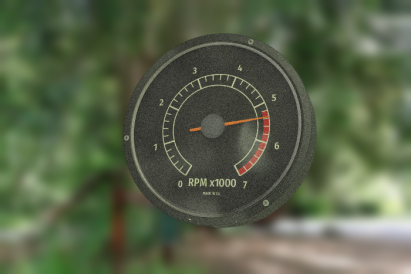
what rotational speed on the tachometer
5400 rpm
